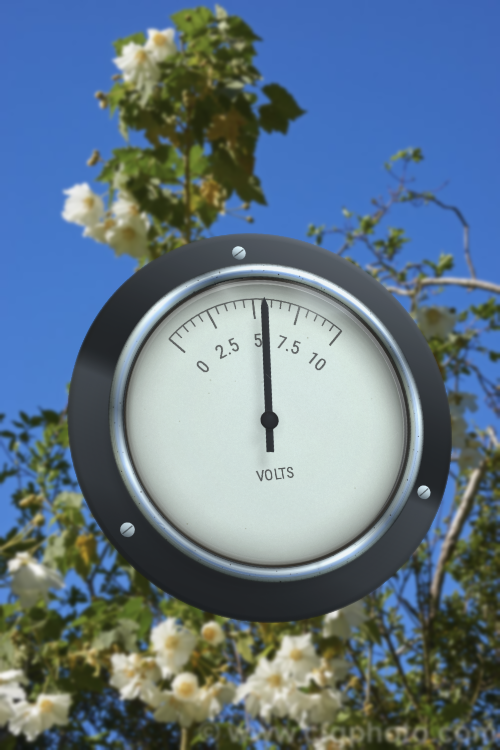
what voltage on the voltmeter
5.5 V
